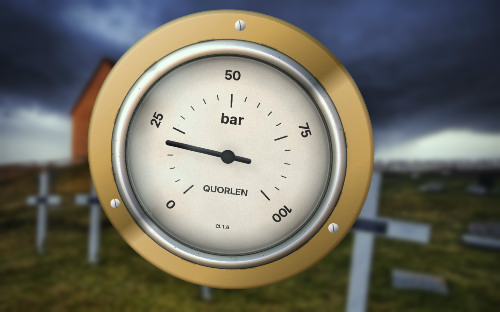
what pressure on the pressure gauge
20 bar
